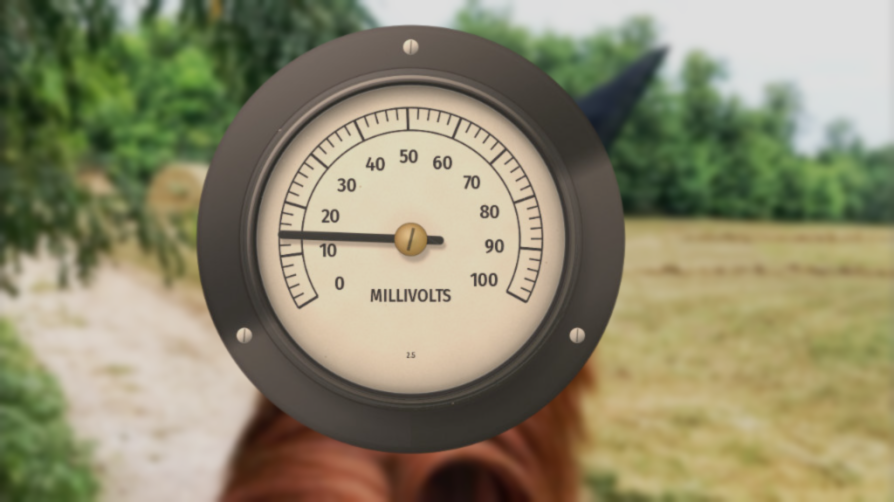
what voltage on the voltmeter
14 mV
